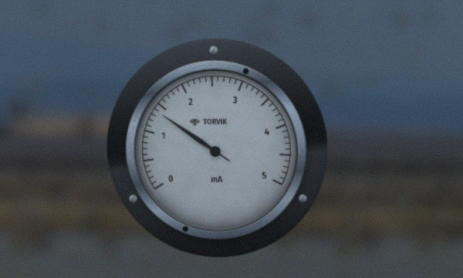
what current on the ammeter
1.4 mA
